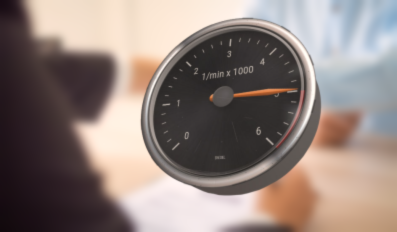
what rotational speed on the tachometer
5000 rpm
